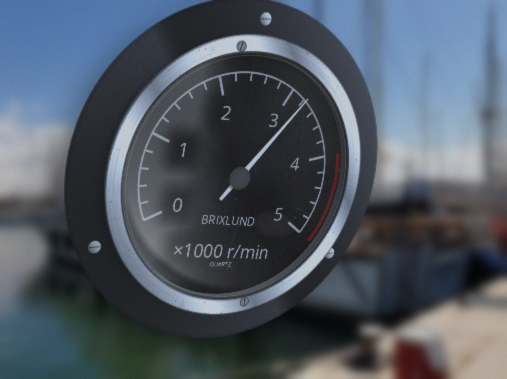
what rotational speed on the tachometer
3200 rpm
